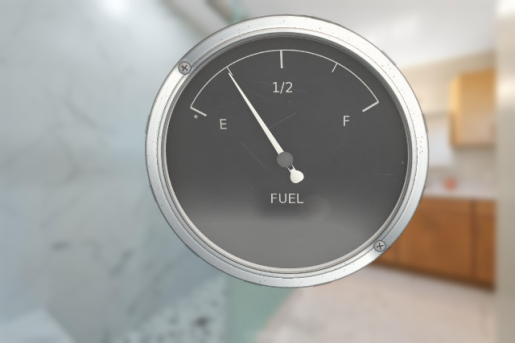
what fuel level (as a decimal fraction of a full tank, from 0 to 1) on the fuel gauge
0.25
